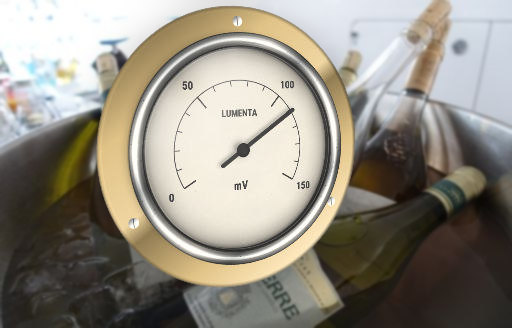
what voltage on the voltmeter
110 mV
